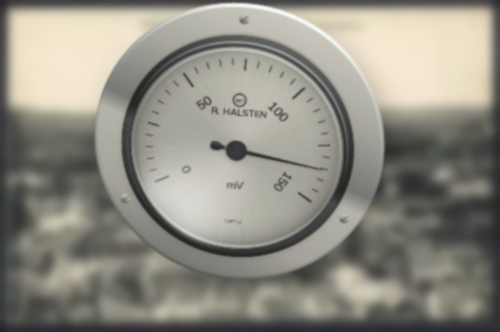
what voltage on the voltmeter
135 mV
